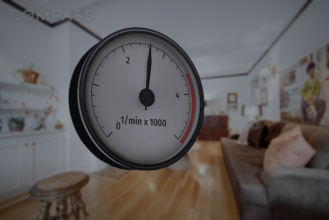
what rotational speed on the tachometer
2600 rpm
